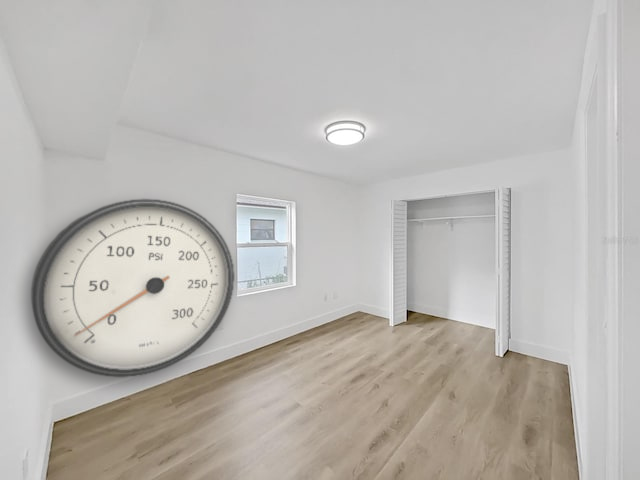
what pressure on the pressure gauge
10 psi
